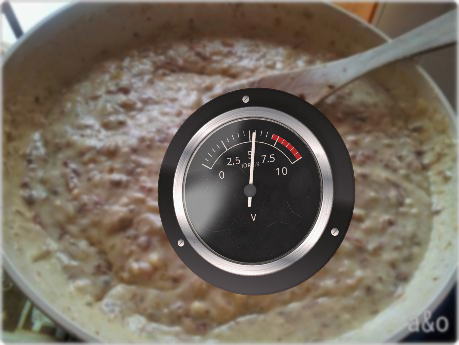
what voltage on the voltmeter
5.5 V
